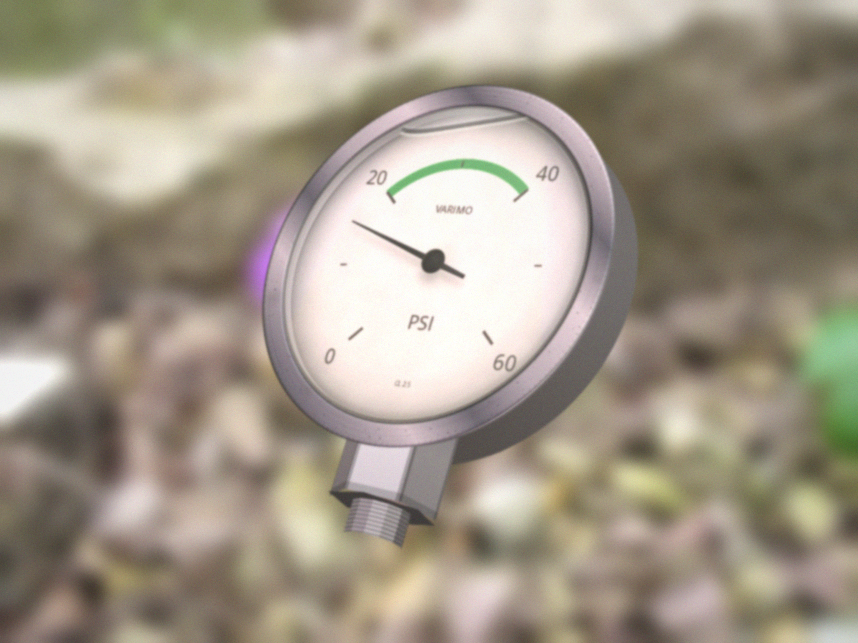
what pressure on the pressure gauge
15 psi
